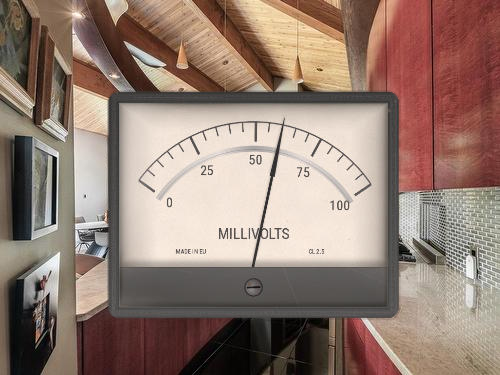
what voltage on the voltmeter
60 mV
